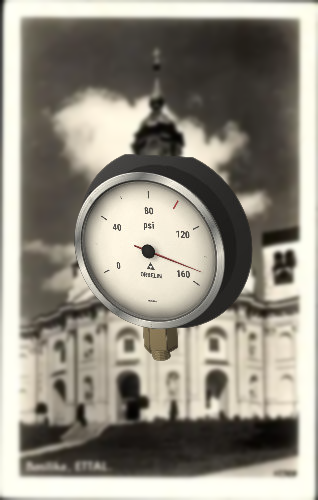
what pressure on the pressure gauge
150 psi
